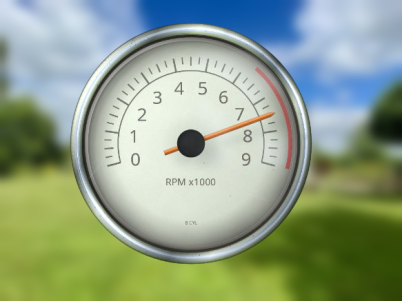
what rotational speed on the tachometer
7500 rpm
